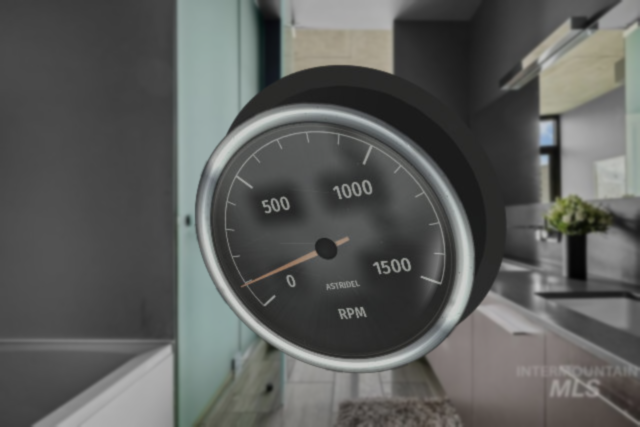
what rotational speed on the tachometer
100 rpm
